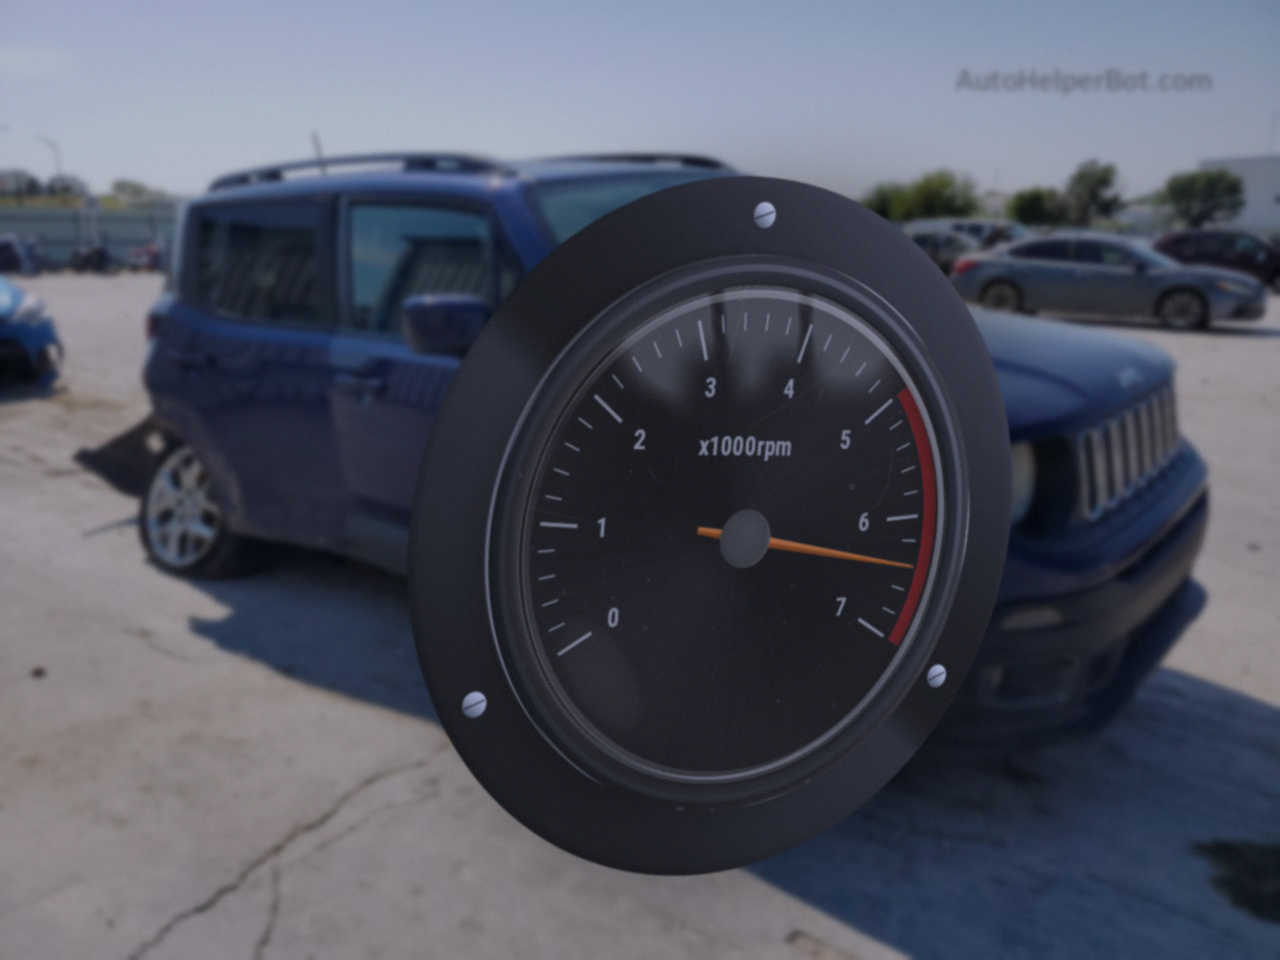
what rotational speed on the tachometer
6400 rpm
